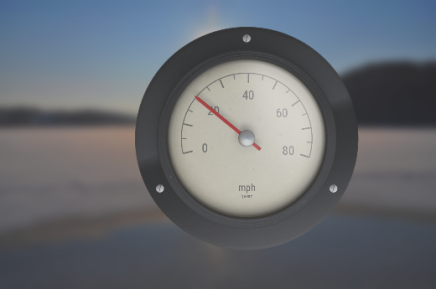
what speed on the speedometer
20 mph
